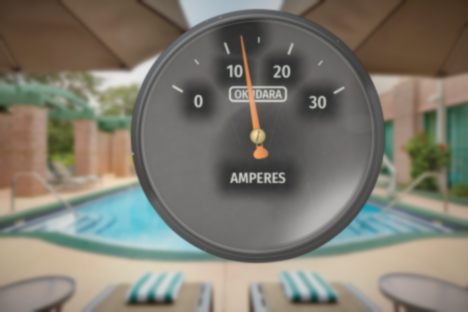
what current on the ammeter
12.5 A
